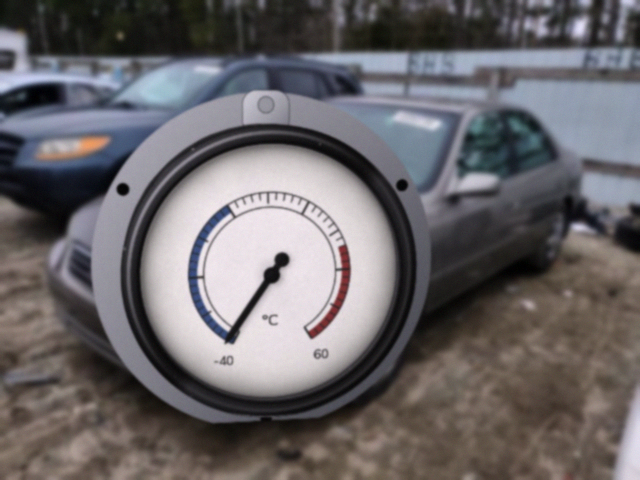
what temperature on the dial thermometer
-38 °C
